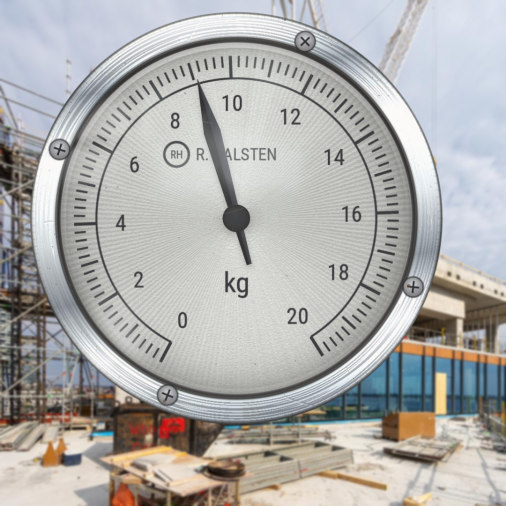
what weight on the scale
9.1 kg
